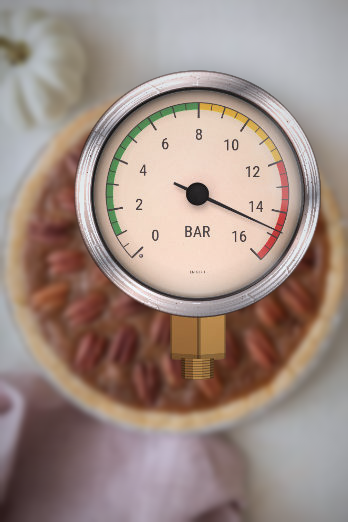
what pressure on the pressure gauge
14.75 bar
